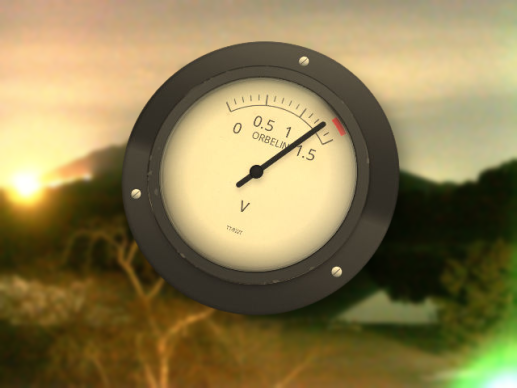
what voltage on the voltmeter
1.3 V
